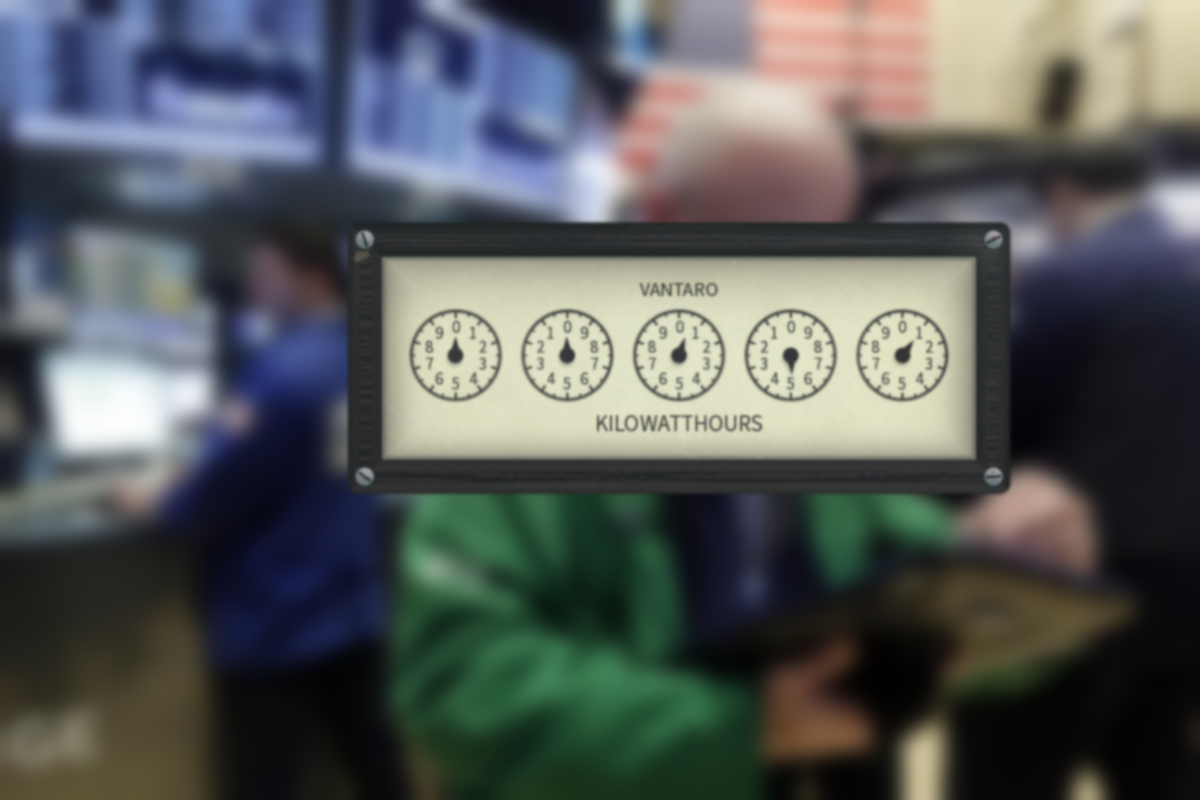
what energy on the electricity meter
51 kWh
